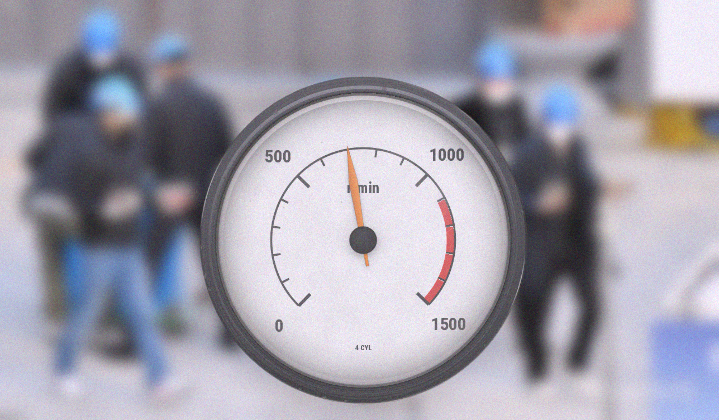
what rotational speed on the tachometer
700 rpm
